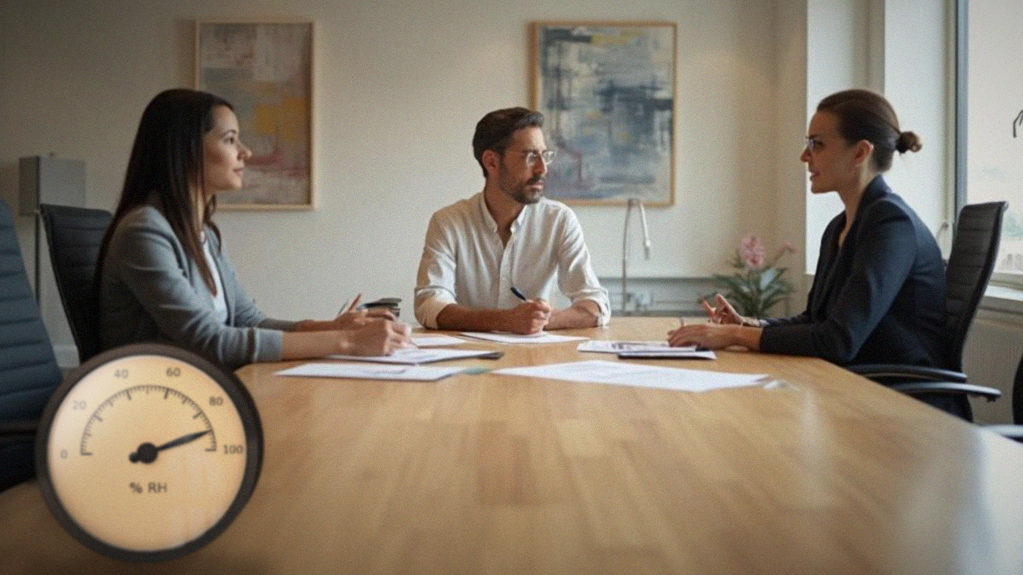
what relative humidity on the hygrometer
90 %
